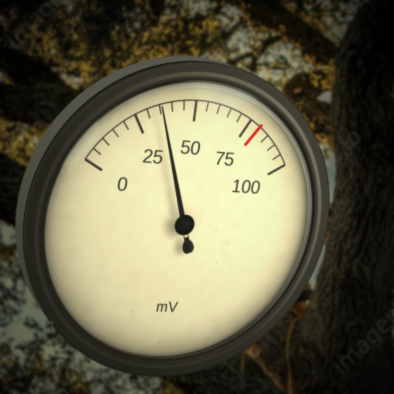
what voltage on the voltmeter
35 mV
